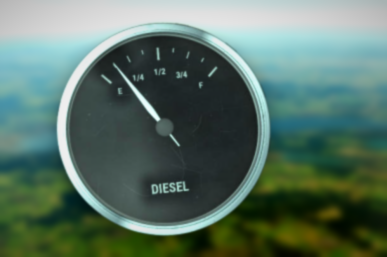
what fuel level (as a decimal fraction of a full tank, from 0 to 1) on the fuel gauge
0.125
